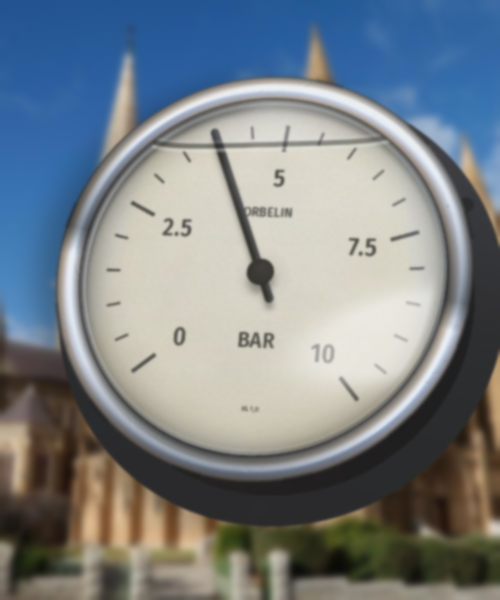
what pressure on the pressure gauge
4 bar
